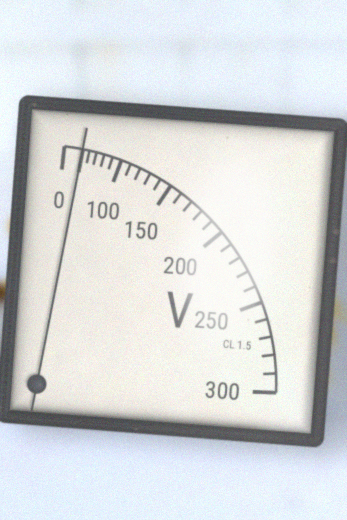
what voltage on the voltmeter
50 V
